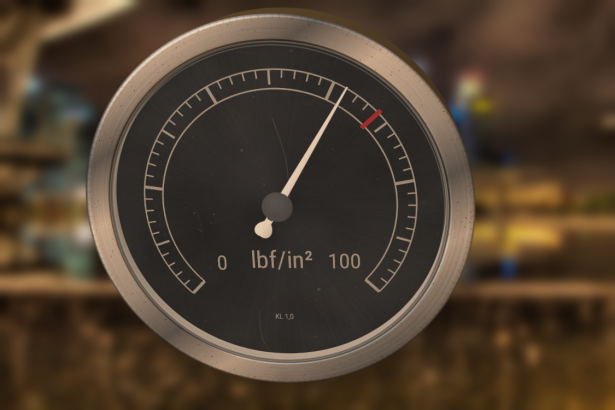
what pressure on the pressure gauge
62 psi
